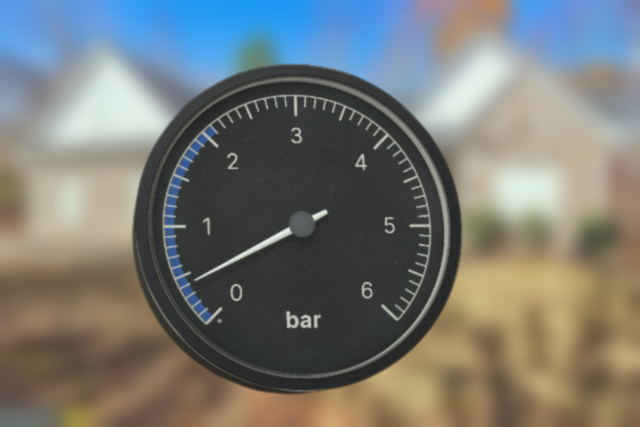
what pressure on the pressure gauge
0.4 bar
